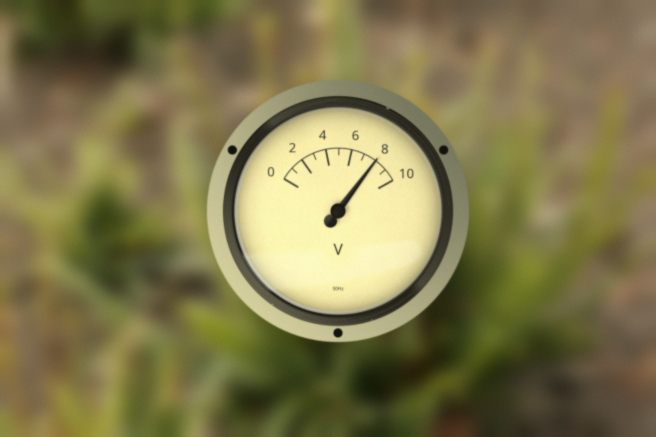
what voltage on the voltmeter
8 V
